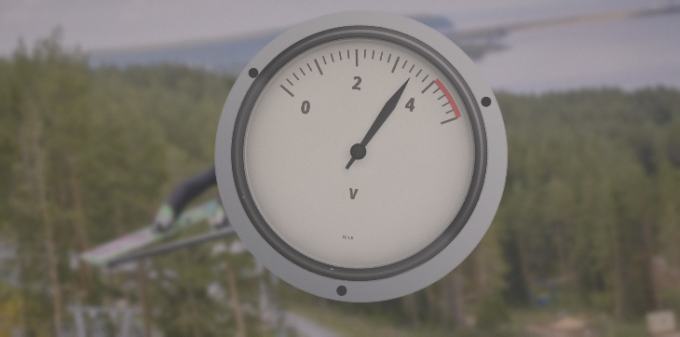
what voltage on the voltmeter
3.5 V
